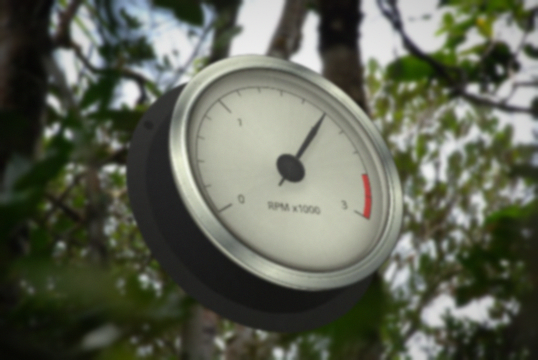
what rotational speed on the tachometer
2000 rpm
